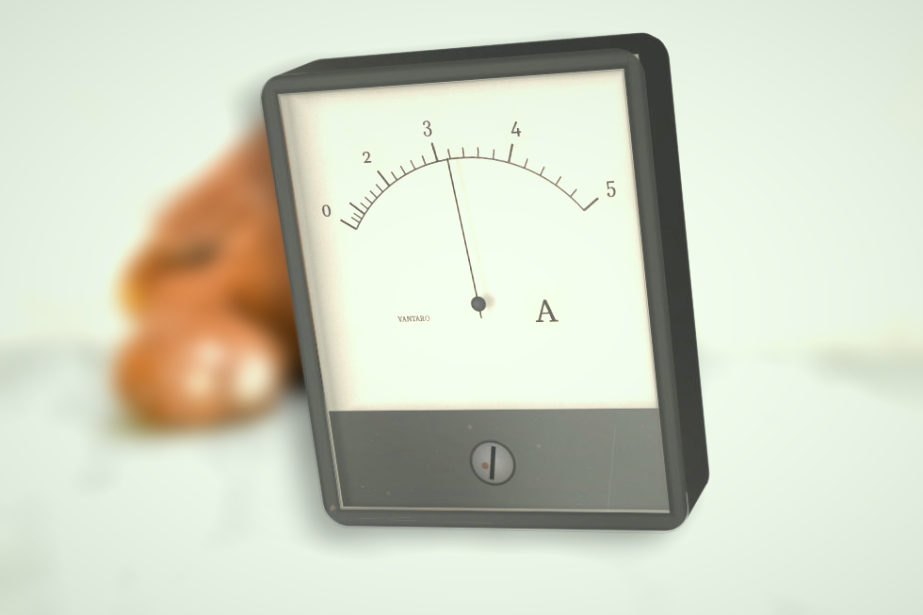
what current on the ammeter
3.2 A
